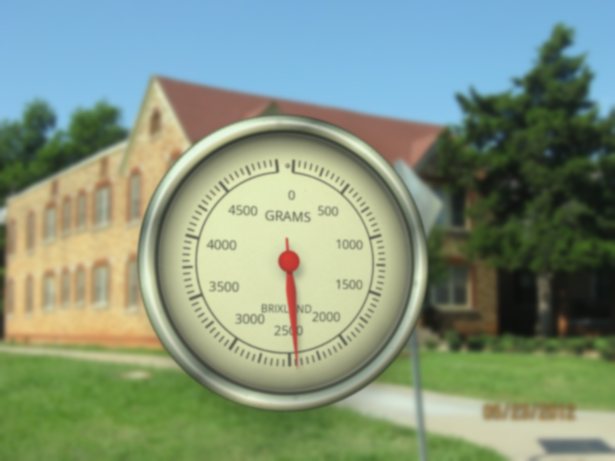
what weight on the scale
2450 g
